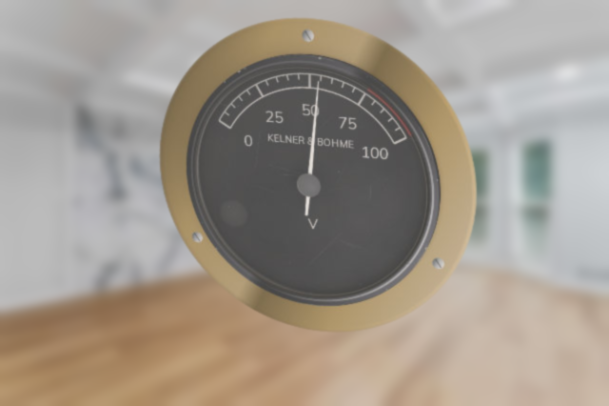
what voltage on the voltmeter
55 V
